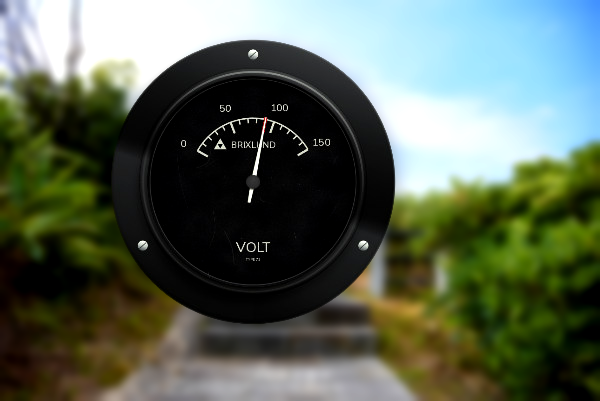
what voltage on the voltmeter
90 V
